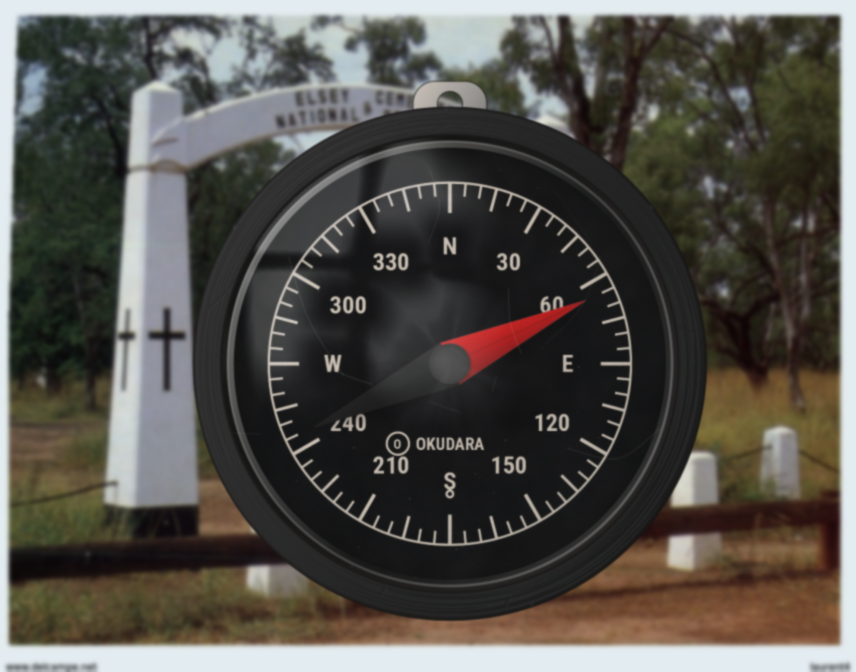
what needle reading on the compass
65 °
